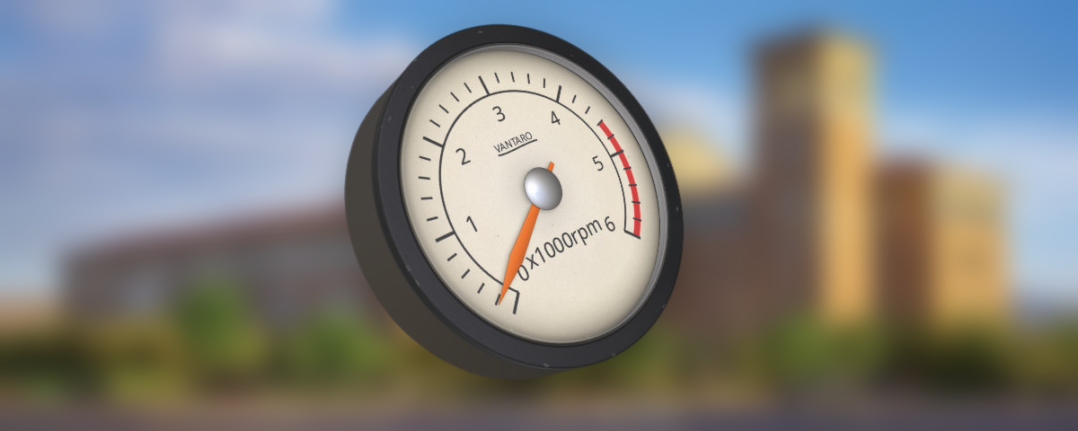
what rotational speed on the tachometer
200 rpm
